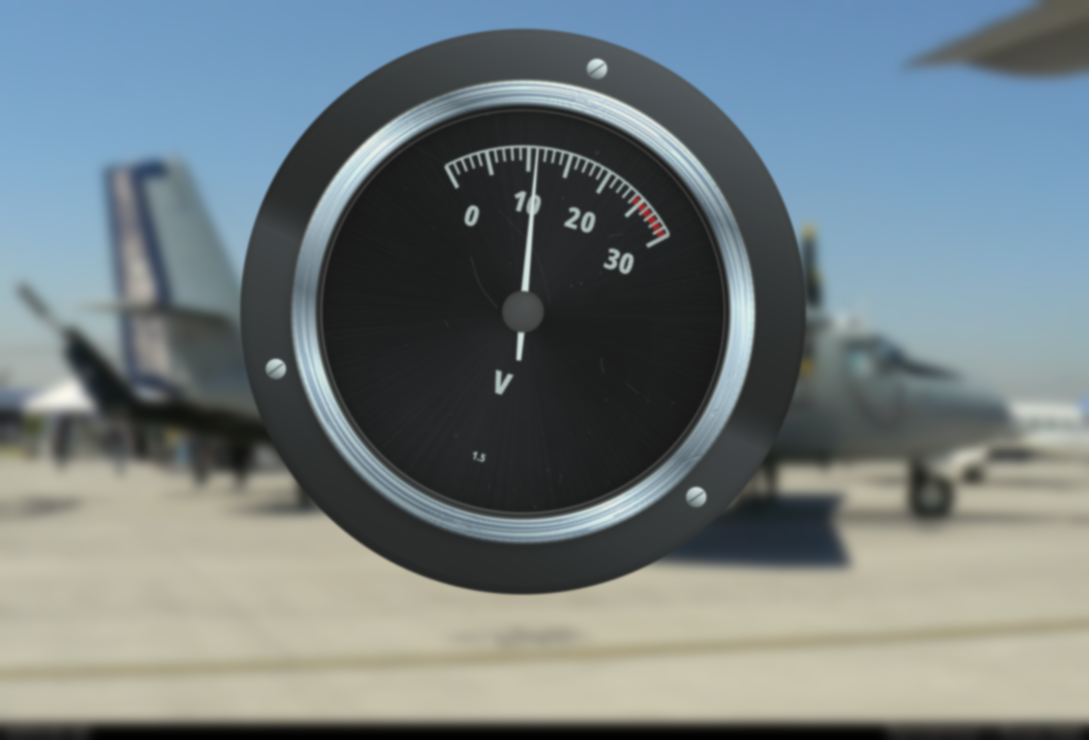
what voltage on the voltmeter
11 V
